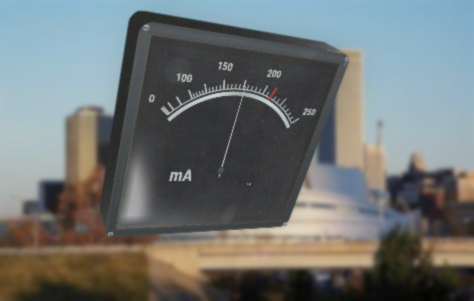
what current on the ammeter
175 mA
